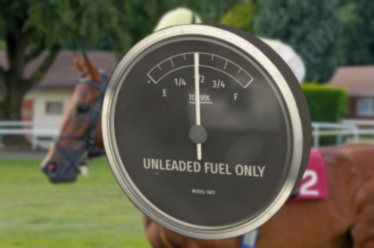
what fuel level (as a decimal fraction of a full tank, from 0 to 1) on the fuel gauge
0.5
